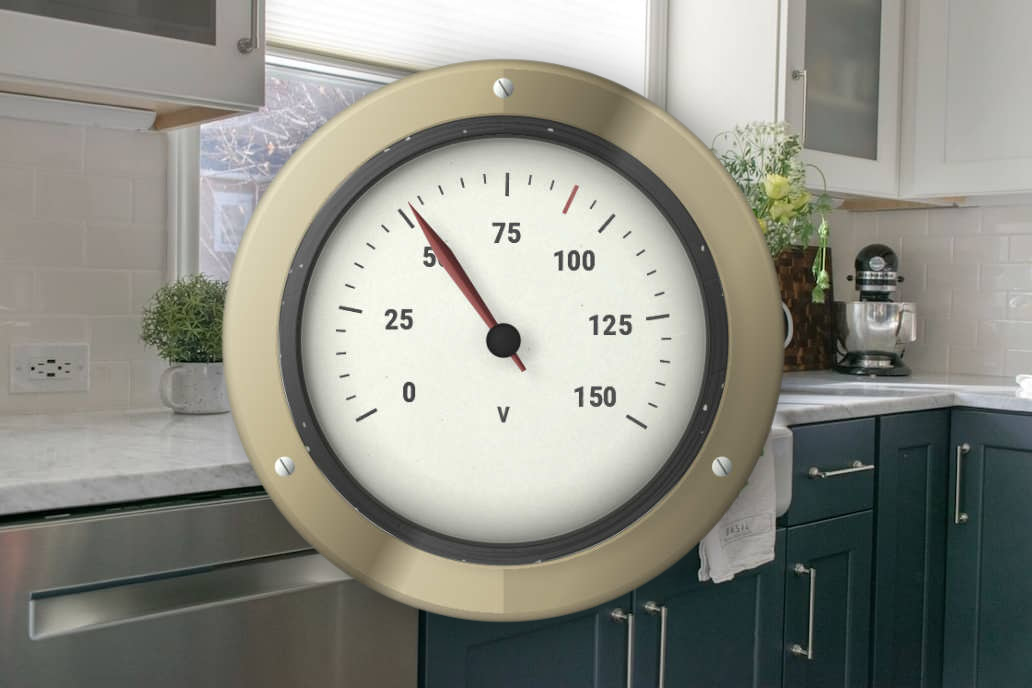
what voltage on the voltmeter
52.5 V
